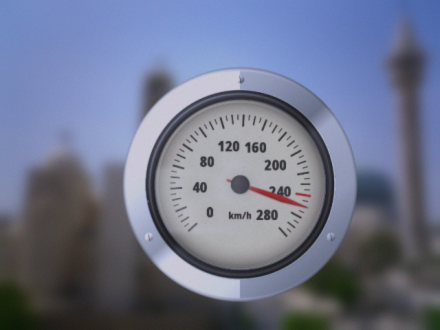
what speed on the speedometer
250 km/h
